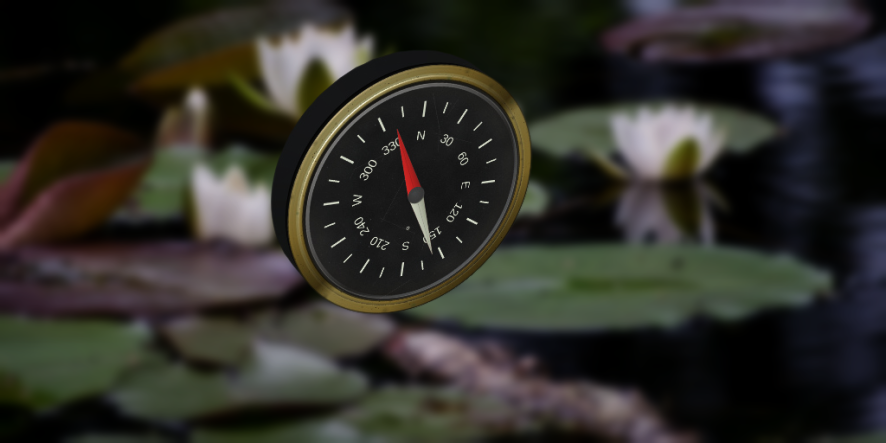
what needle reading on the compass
337.5 °
